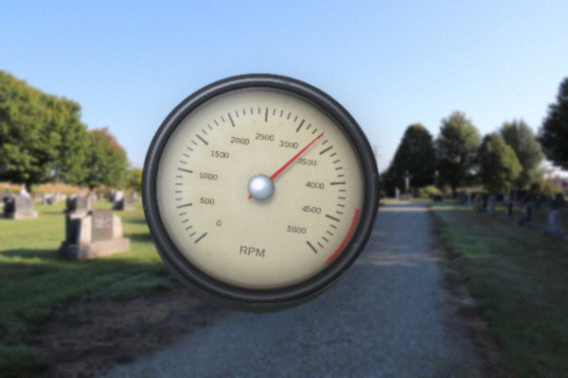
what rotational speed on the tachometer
3300 rpm
